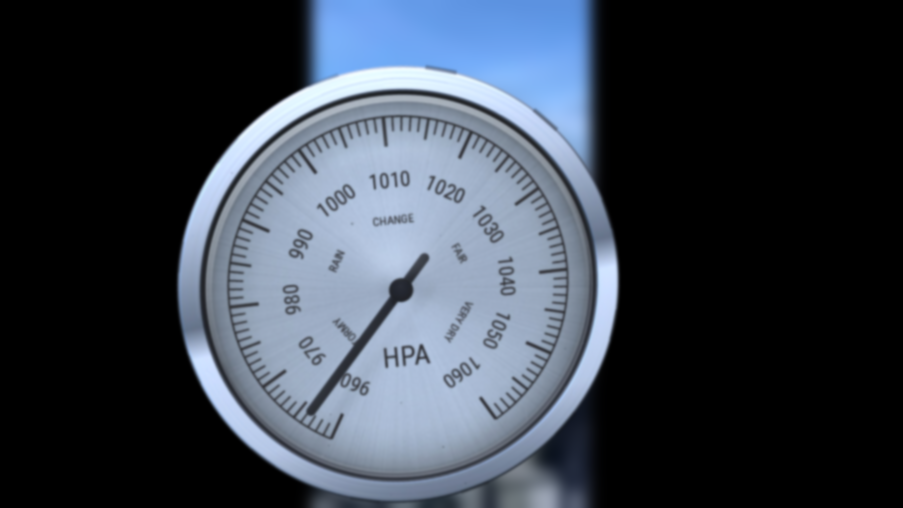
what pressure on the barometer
964 hPa
